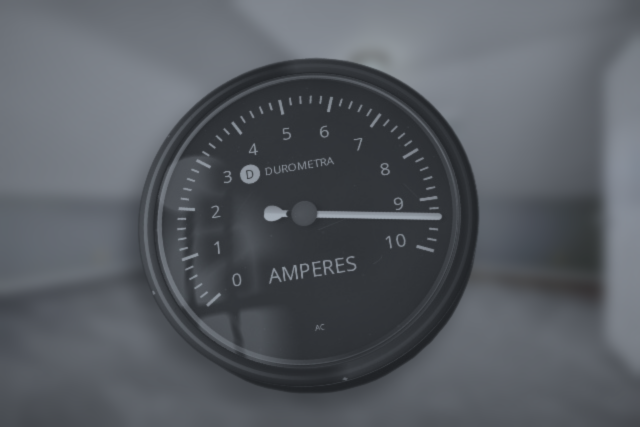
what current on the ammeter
9.4 A
